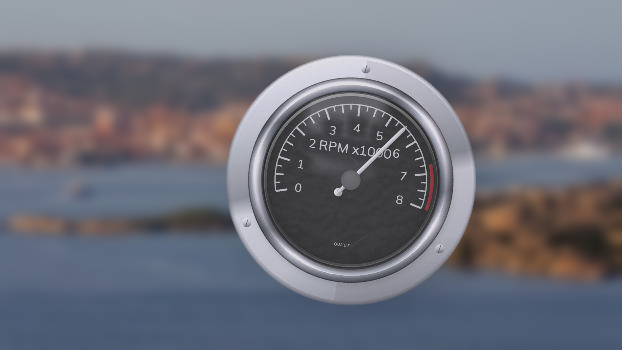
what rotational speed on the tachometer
5500 rpm
